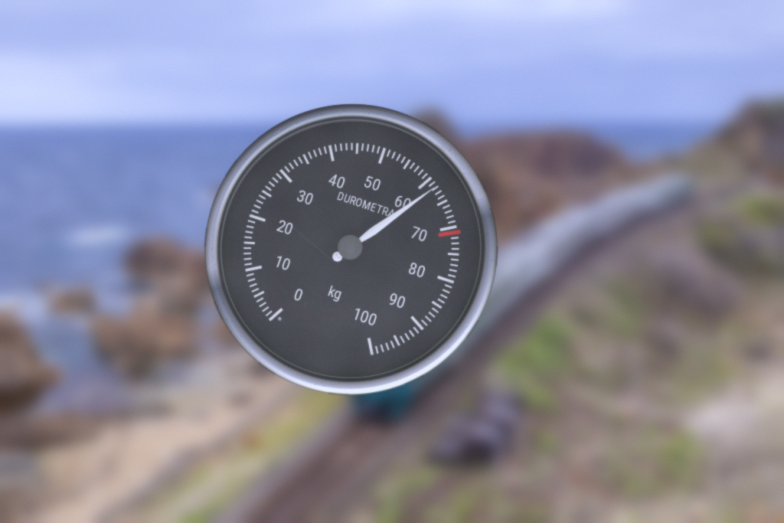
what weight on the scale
62 kg
